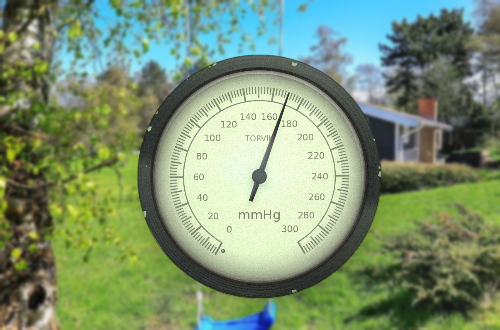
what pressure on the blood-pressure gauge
170 mmHg
